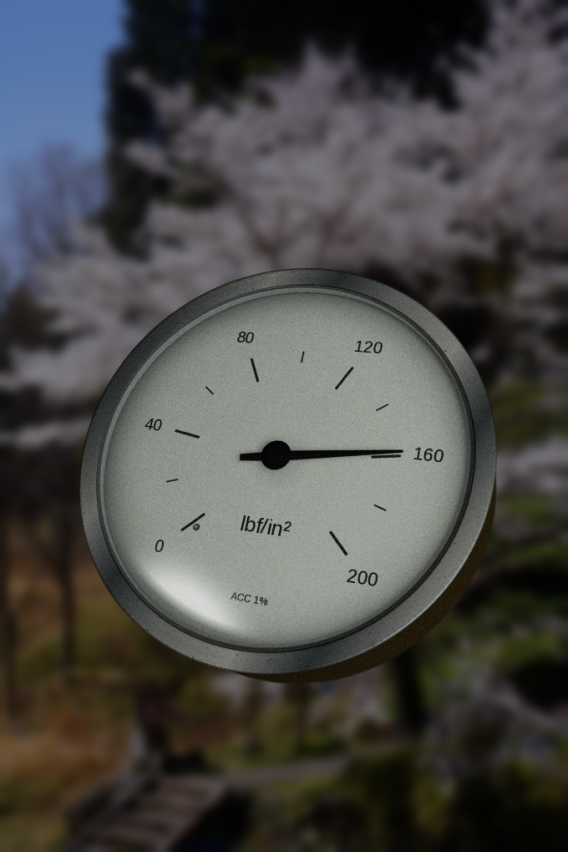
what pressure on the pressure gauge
160 psi
